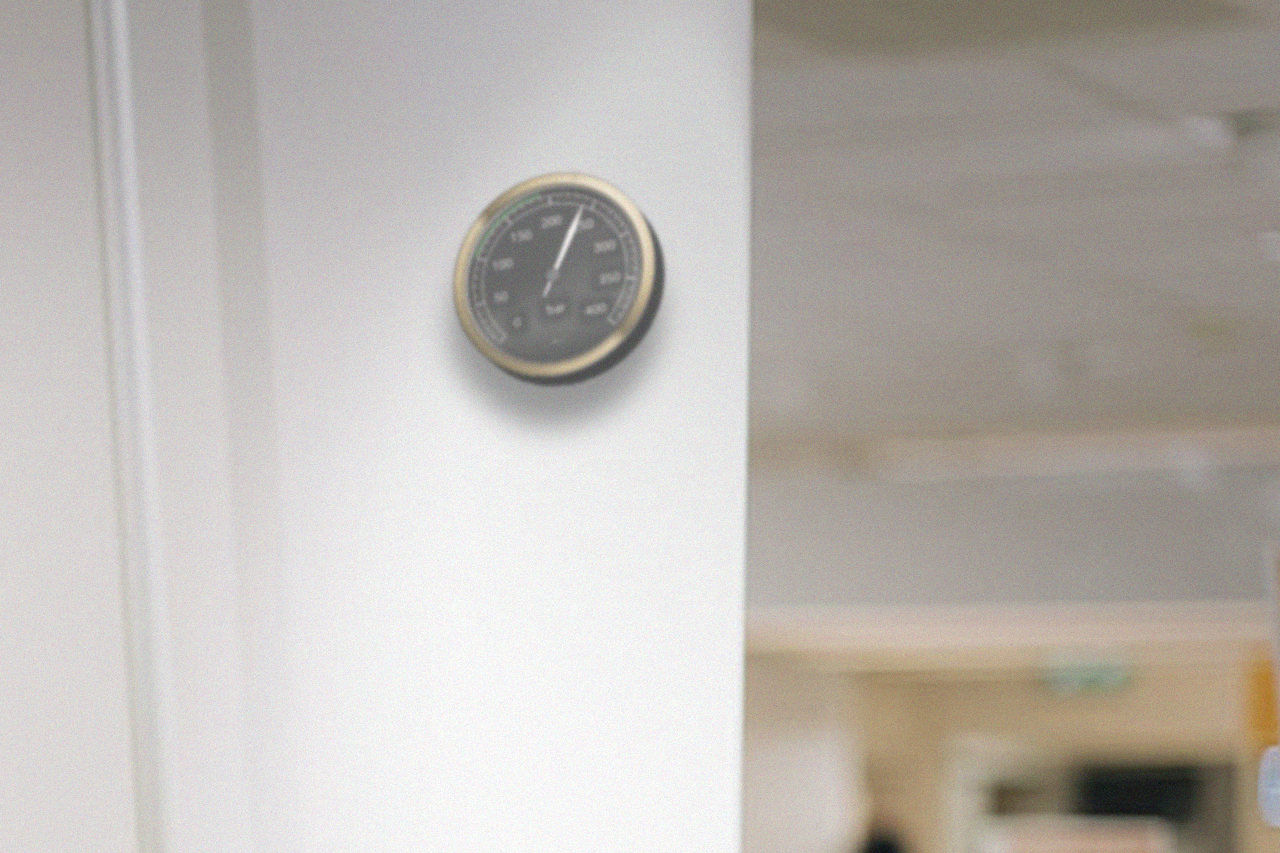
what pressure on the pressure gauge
240 bar
